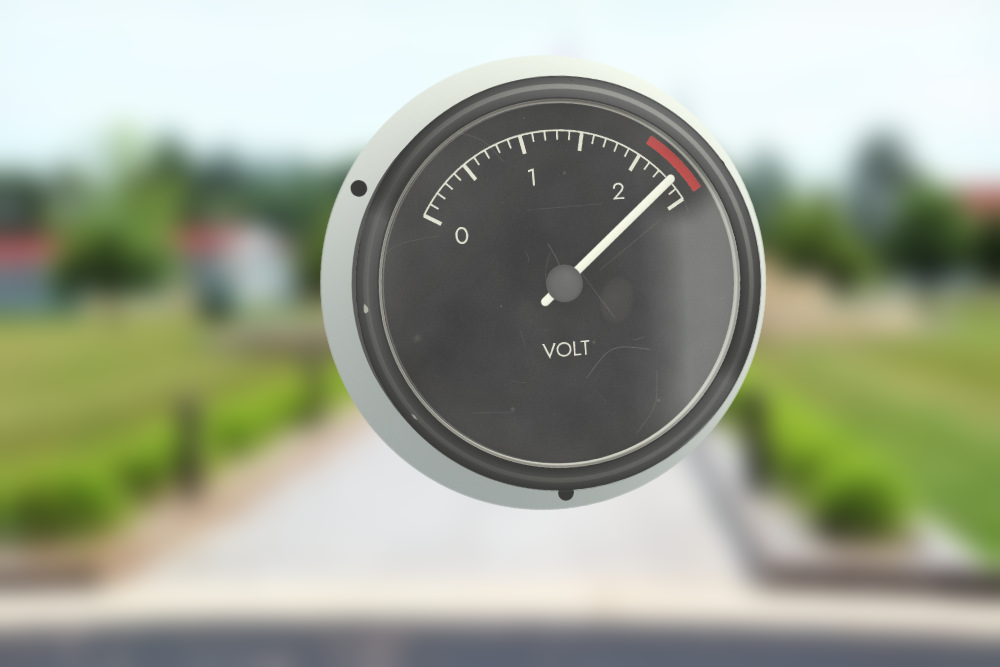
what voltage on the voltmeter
2.3 V
